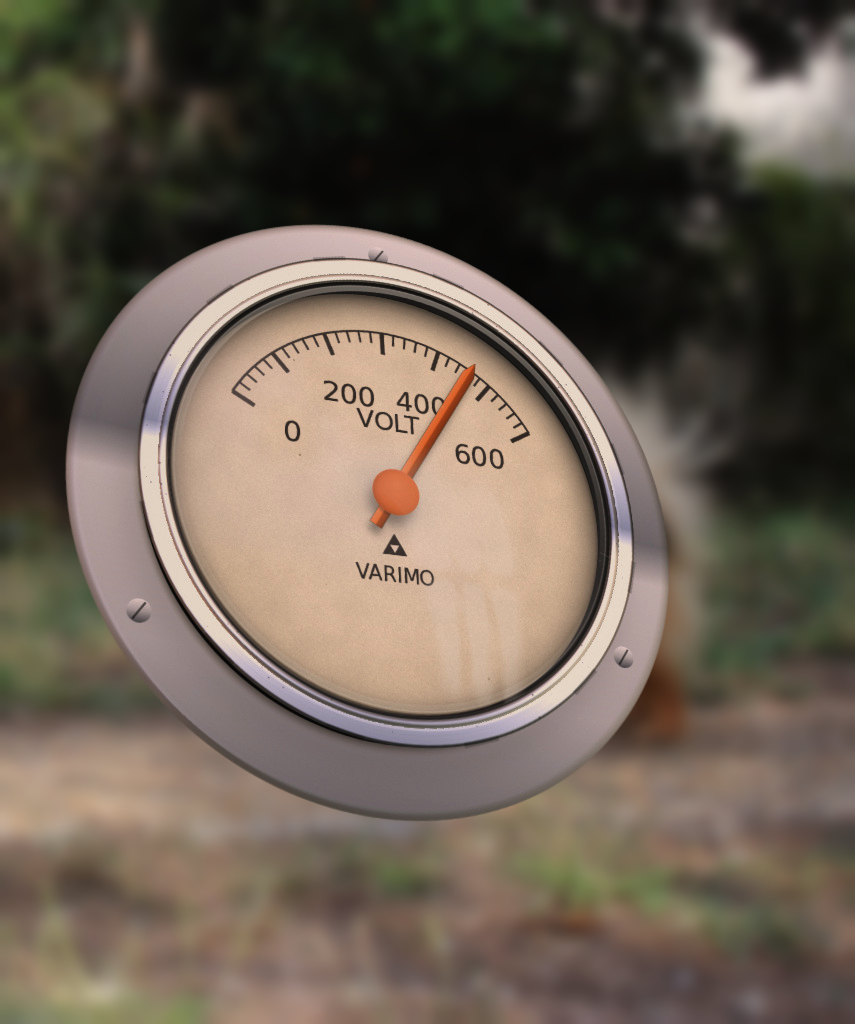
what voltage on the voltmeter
460 V
